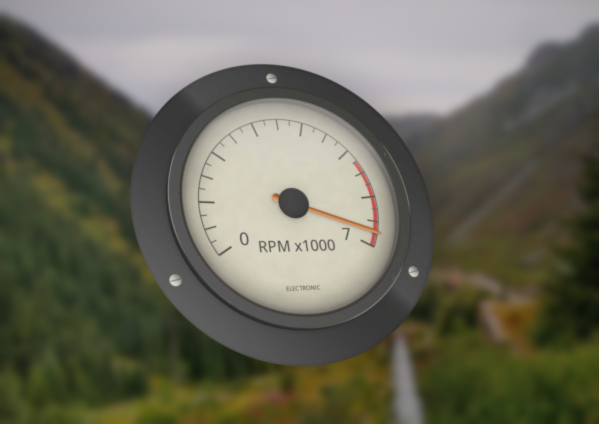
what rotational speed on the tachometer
6750 rpm
